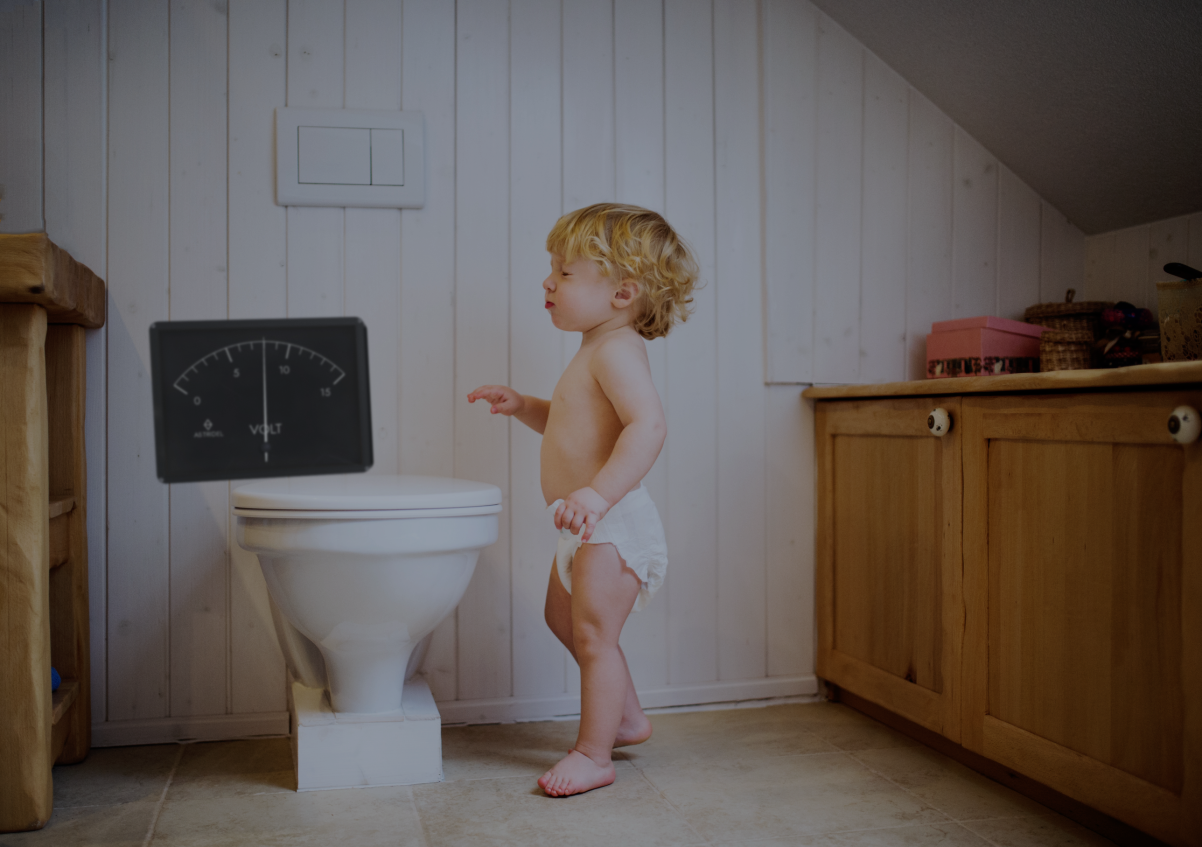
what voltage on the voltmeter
8 V
